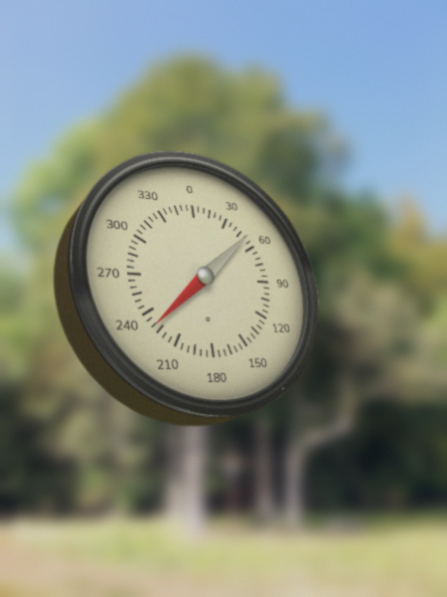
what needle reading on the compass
230 °
